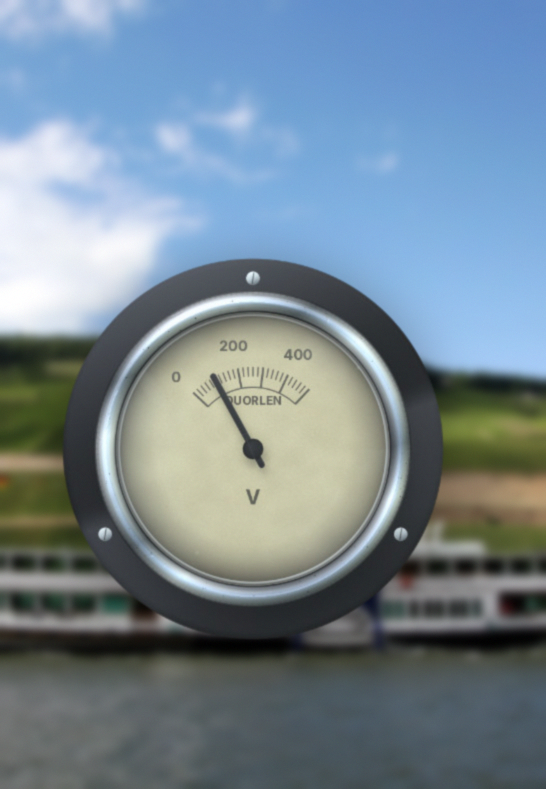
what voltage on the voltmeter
100 V
